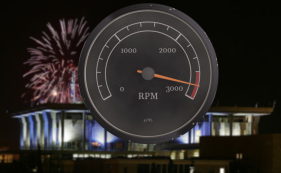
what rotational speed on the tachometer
2800 rpm
